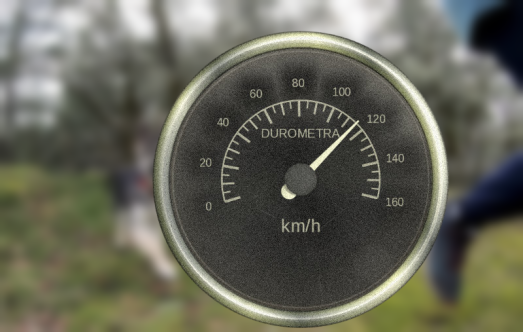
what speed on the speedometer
115 km/h
